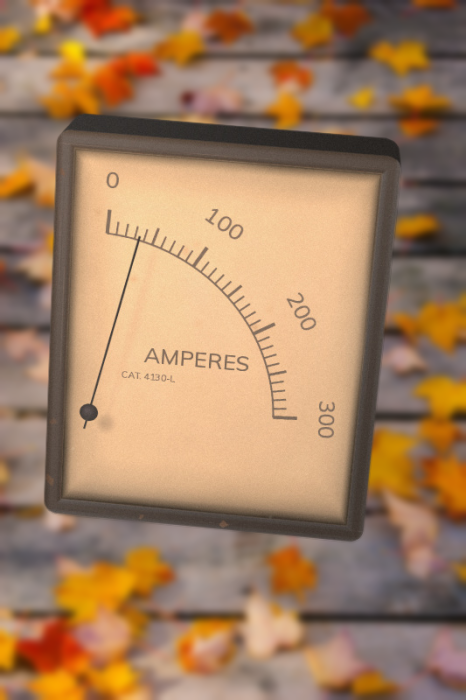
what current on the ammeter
35 A
